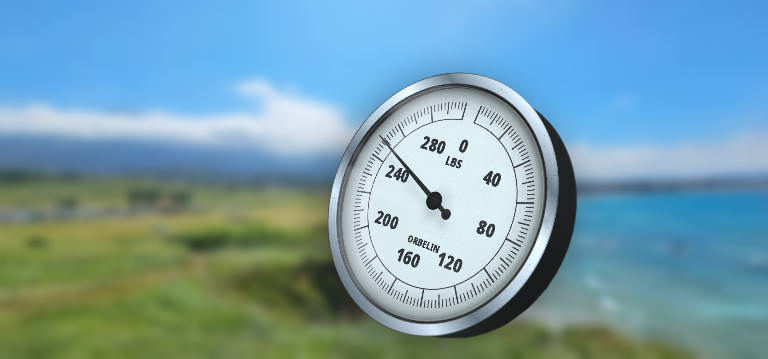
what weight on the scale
250 lb
